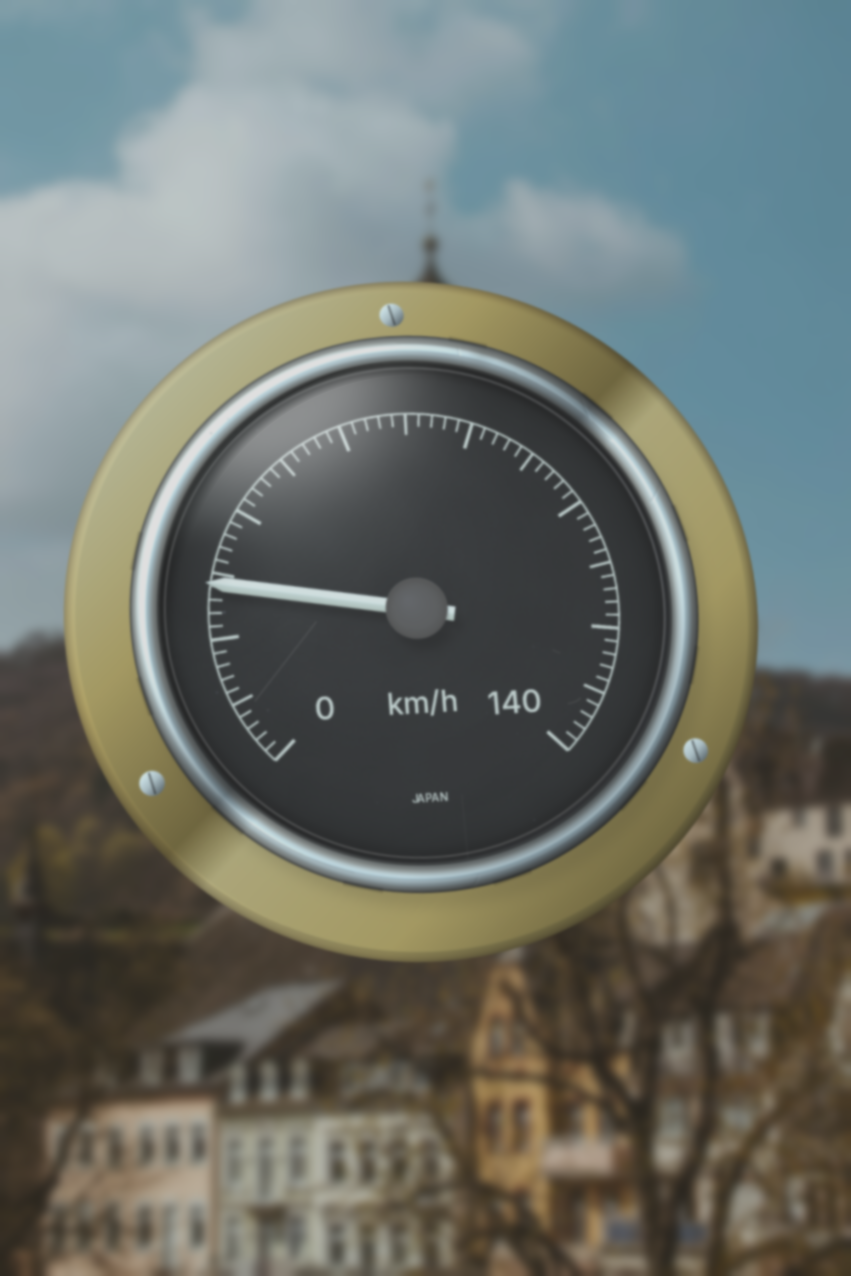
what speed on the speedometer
28 km/h
